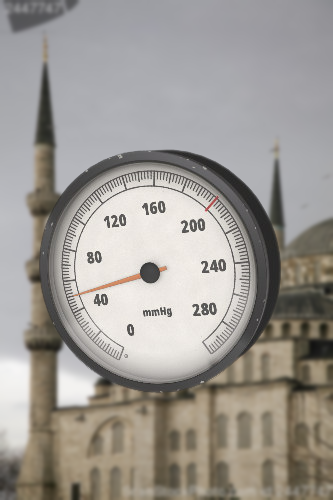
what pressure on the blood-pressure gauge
50 mmHg
